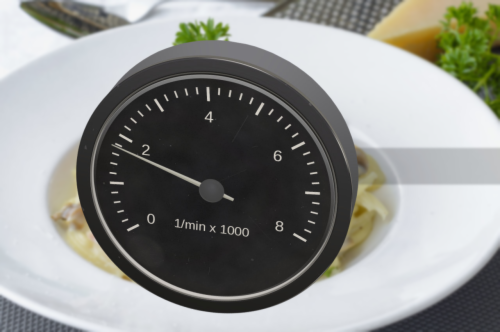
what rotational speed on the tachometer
1800 rpm
